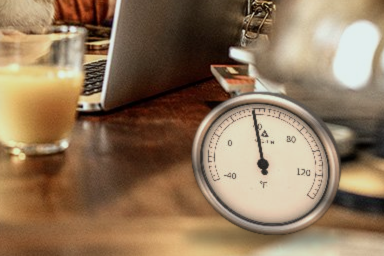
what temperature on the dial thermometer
40 °F
